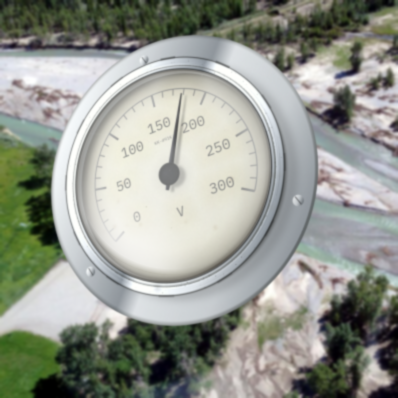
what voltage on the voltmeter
180 V
